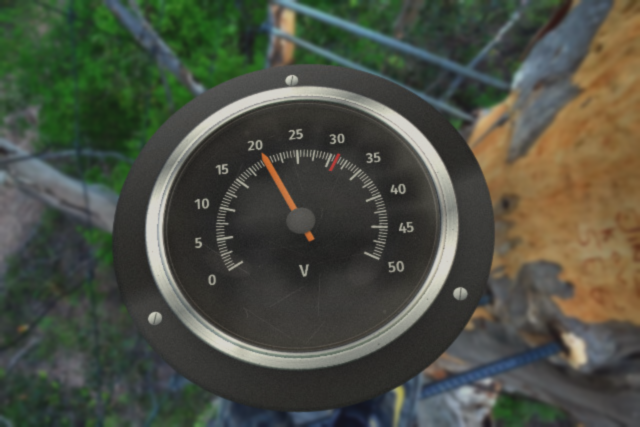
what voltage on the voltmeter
20 V
